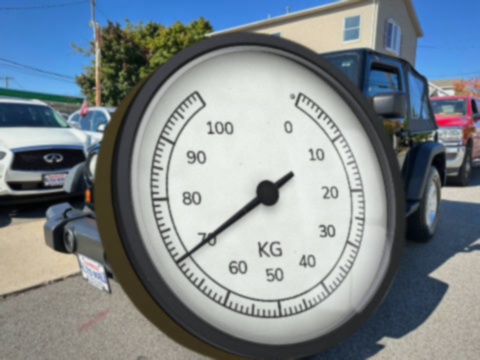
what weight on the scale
70 kg
